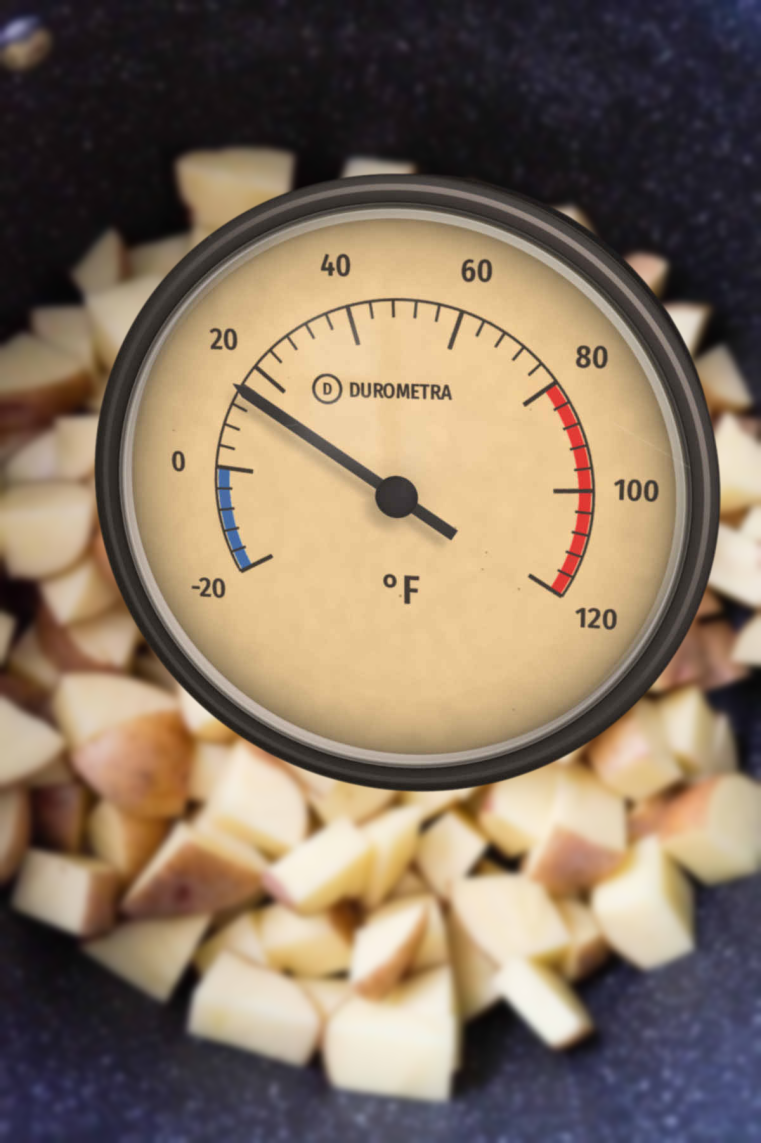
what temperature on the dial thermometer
16 °F
